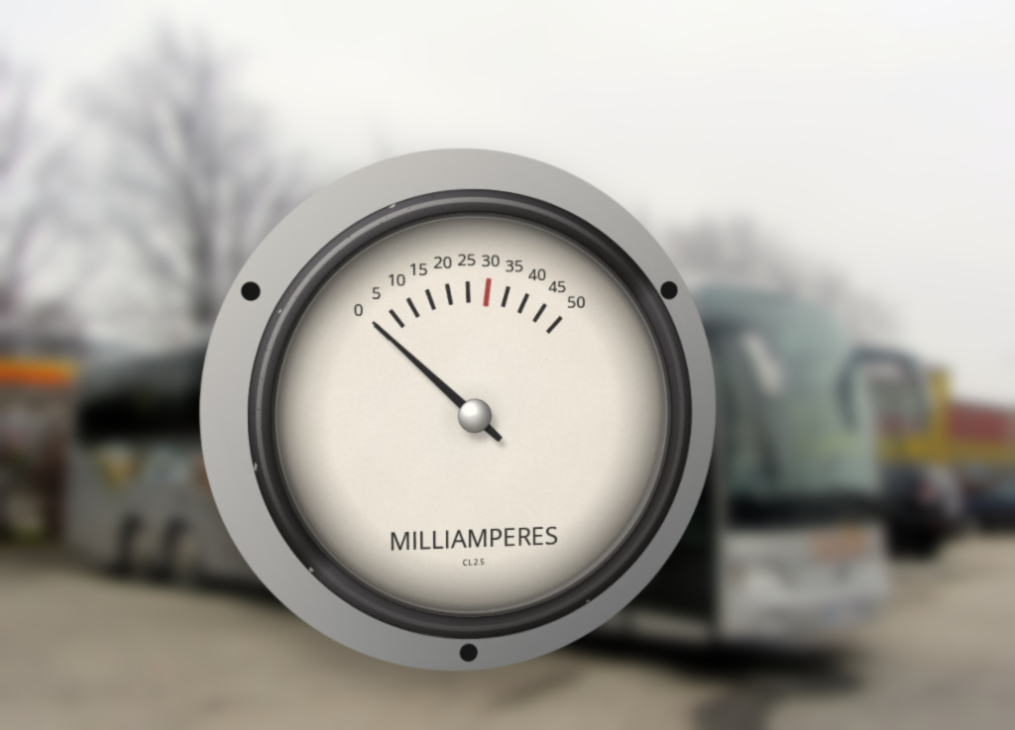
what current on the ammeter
0 mA
